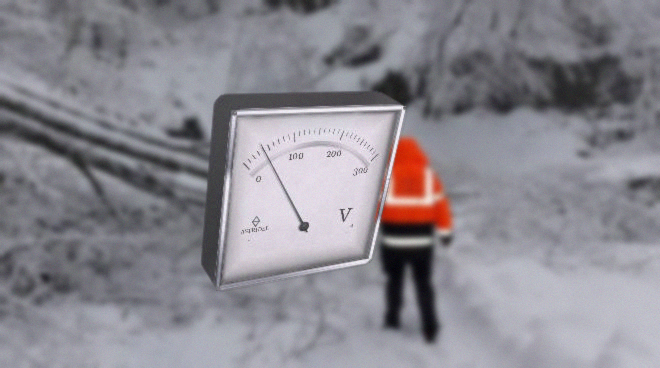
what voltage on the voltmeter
40 V
